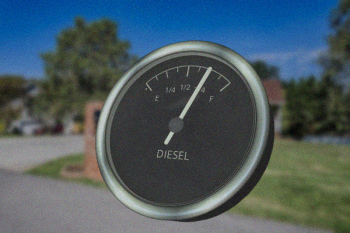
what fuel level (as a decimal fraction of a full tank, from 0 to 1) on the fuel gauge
0.75
